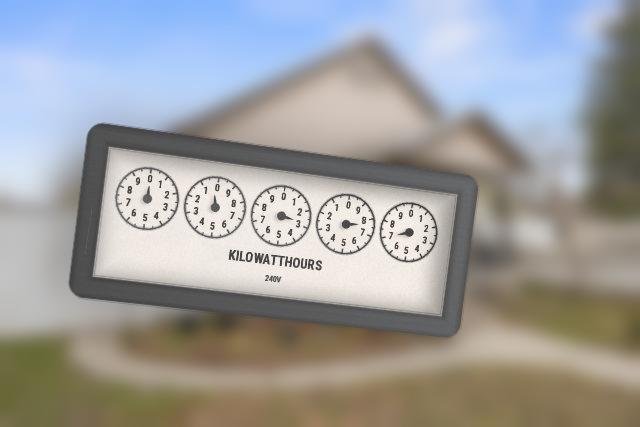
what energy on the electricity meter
277 kWh
